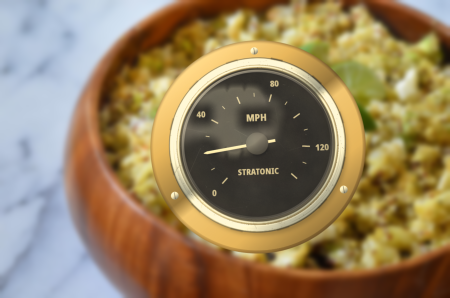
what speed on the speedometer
20 mph
